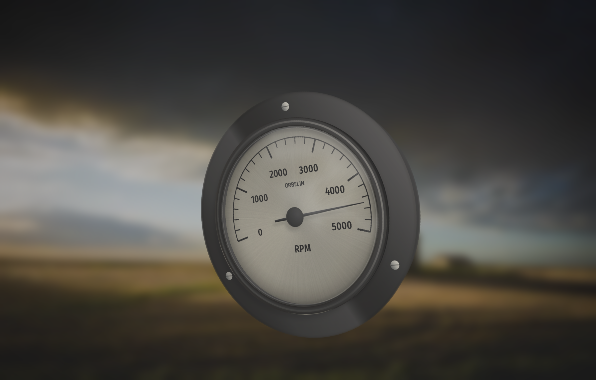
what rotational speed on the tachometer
4500 rpm
